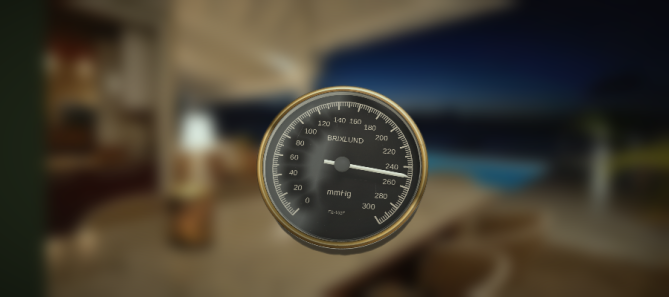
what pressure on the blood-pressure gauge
250 mmHg
